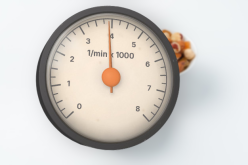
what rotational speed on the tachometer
3875 rpm
